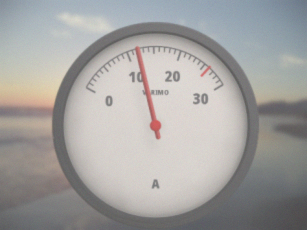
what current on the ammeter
12 A
